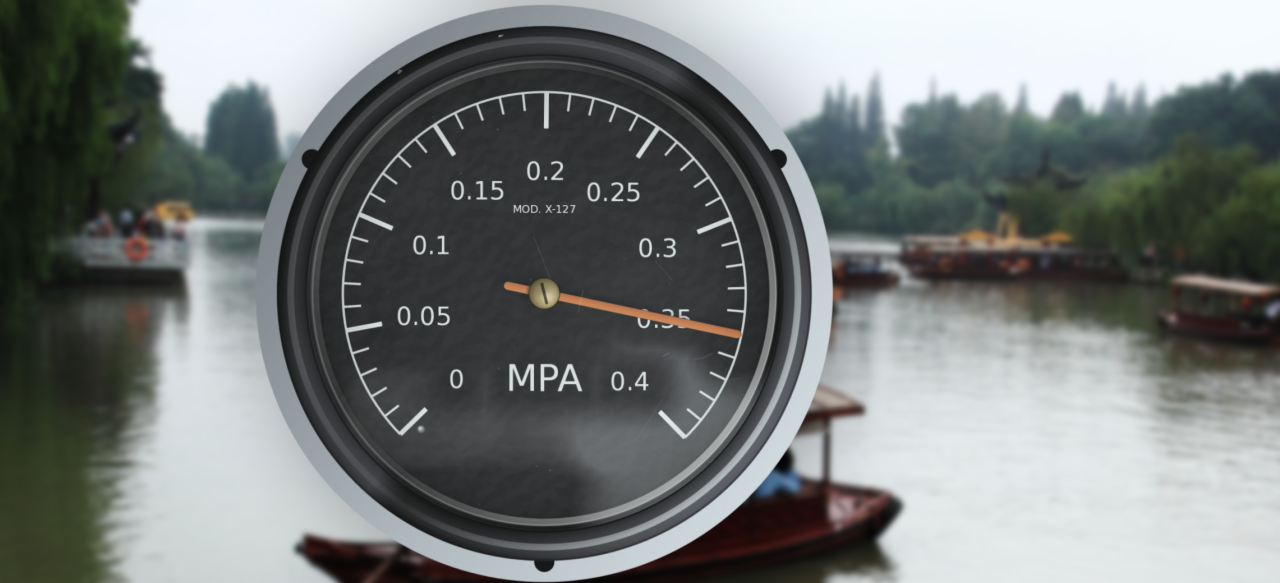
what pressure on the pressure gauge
0.35 MPa
